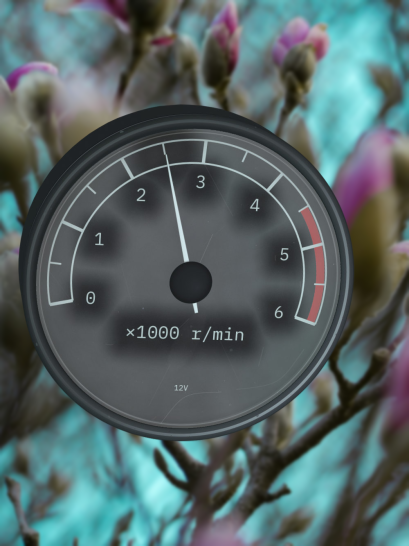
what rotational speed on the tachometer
2500 rpm
